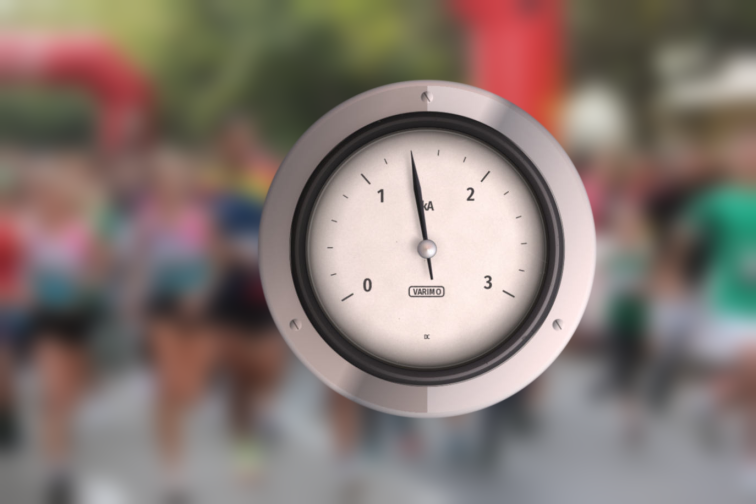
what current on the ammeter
1.4 kA
